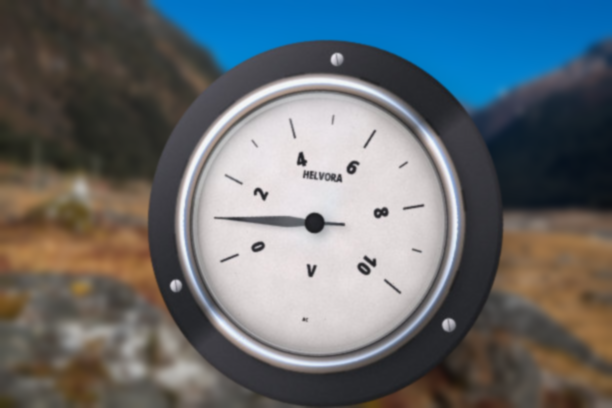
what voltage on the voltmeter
1 V
